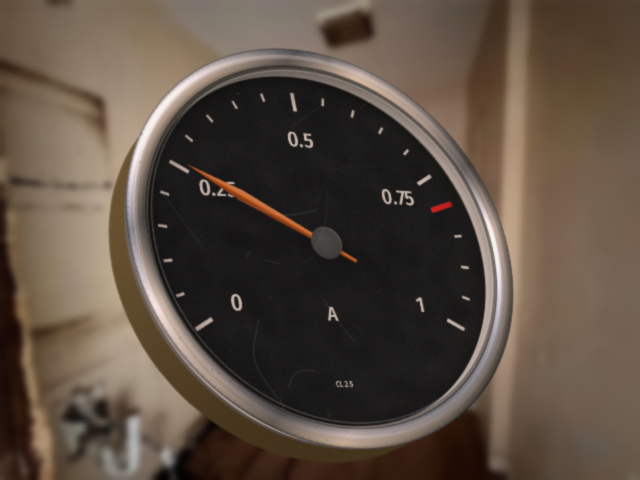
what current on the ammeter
0.25 A
